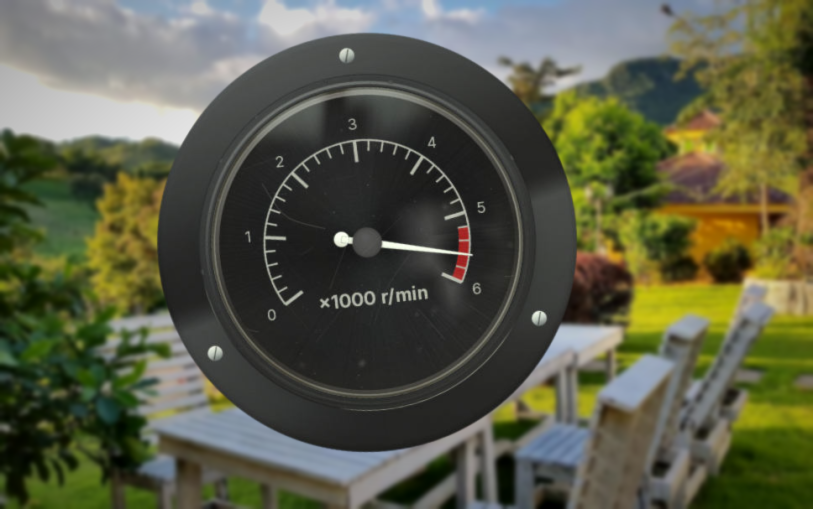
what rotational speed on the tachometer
5600 rpm
